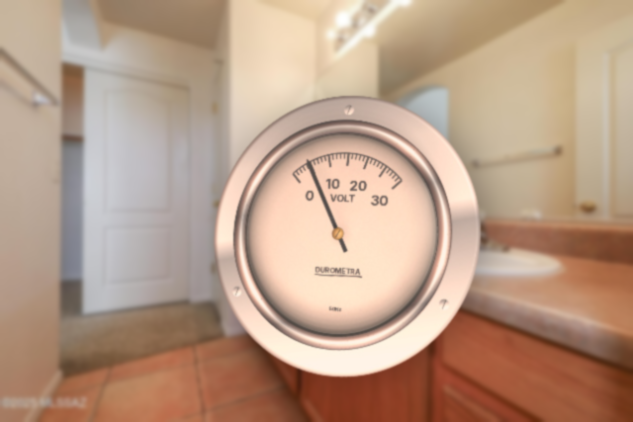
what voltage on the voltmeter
5 V
